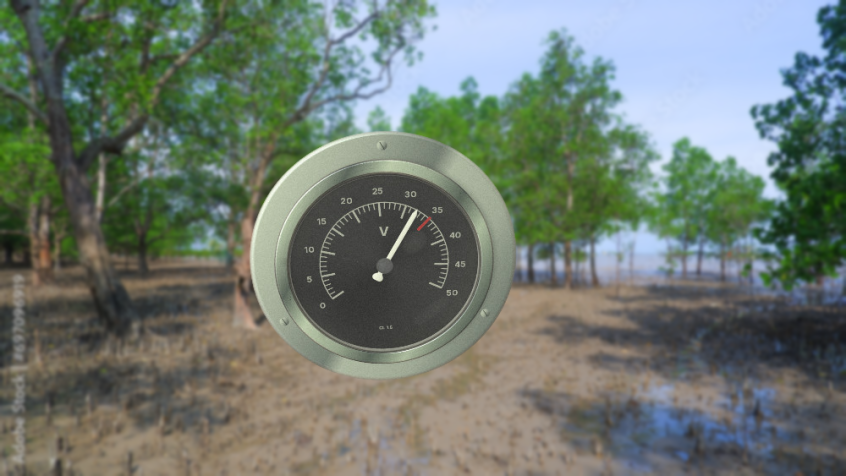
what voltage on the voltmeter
32 V
